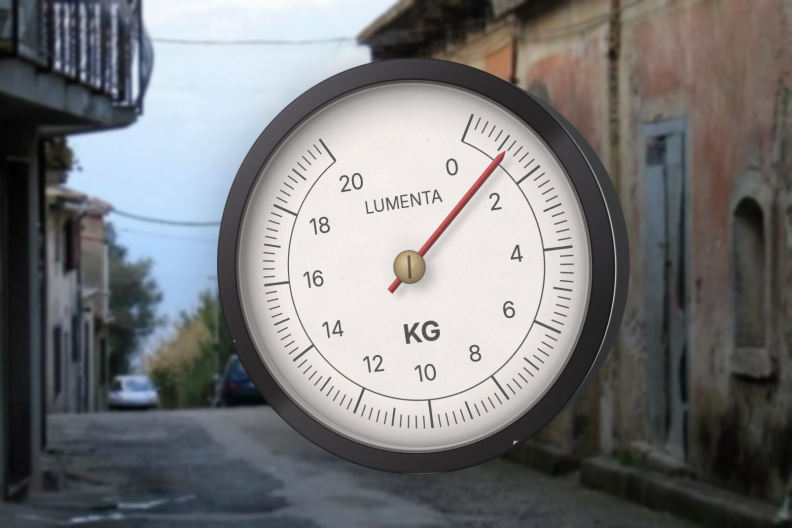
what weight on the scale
1.2 kg
